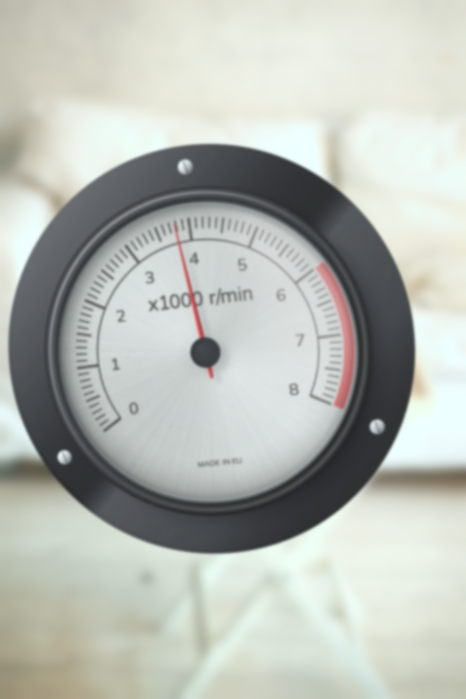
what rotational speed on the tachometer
3800 rpm
